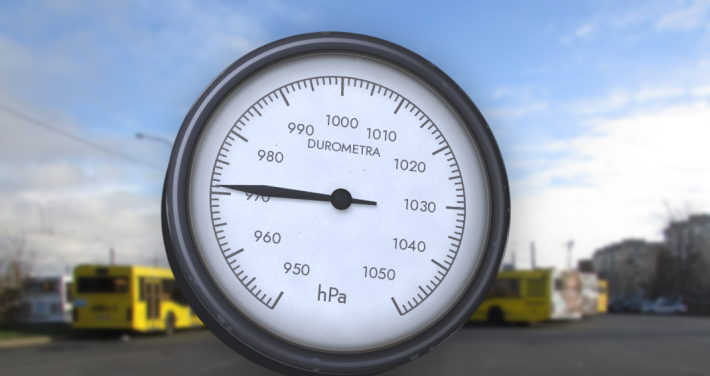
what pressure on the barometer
971 hPa
